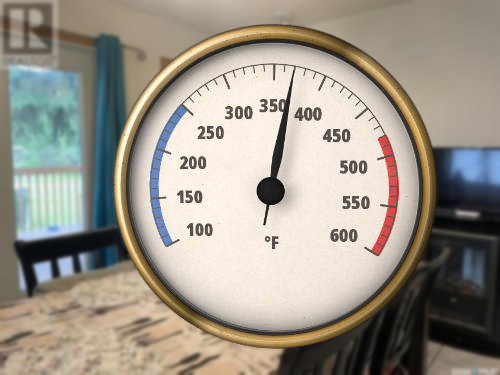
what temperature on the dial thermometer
370 °F
